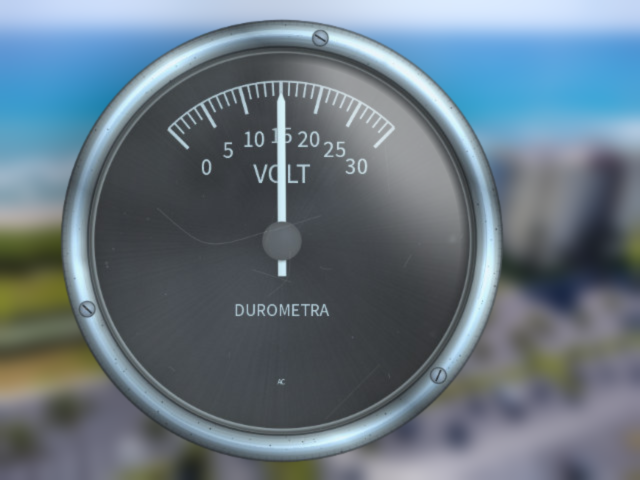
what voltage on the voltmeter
15 V
